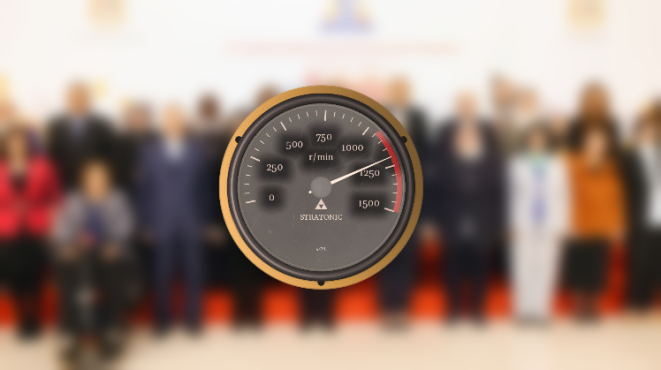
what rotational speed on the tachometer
1200 rpm
